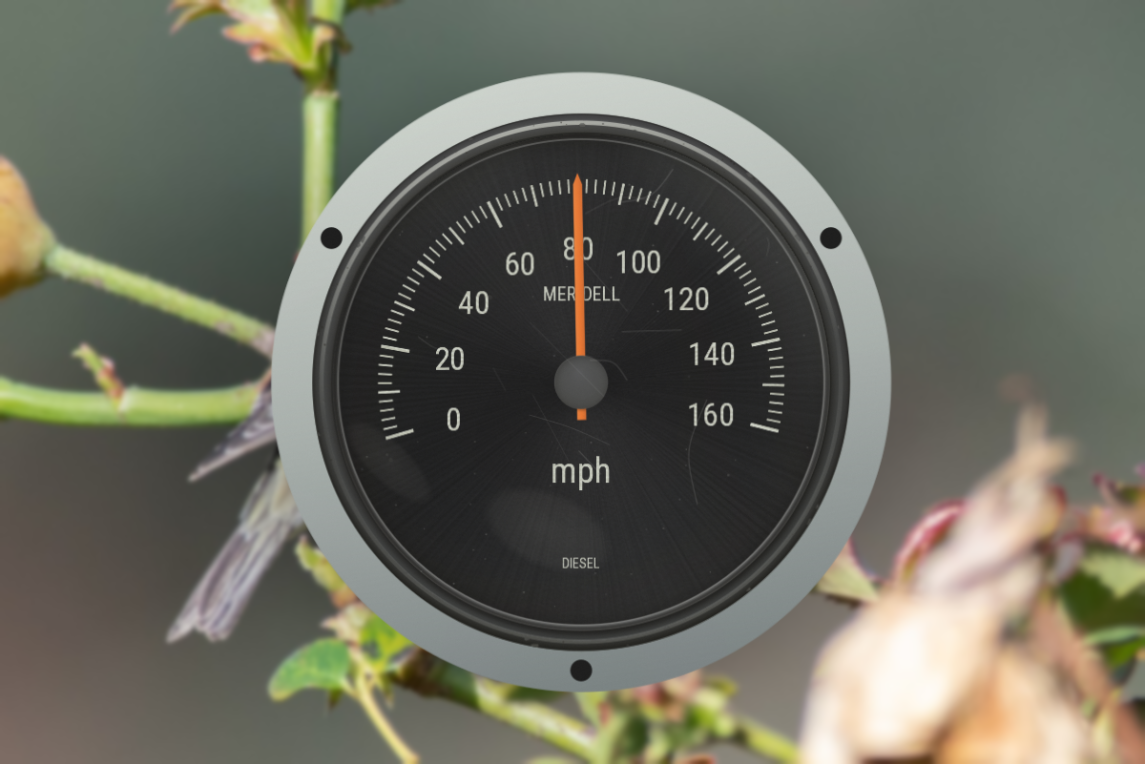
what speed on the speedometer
80 mph
